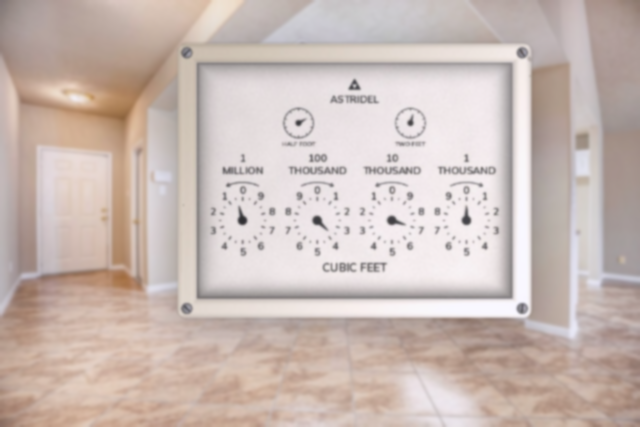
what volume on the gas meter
37000 ft³
